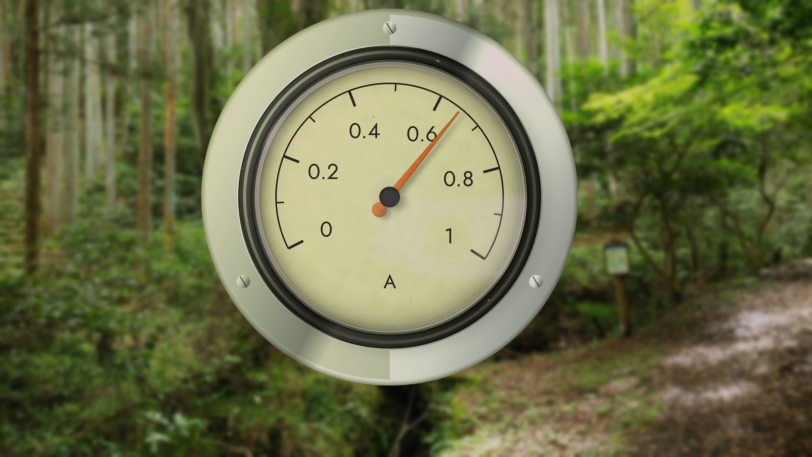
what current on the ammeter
0.65 A
